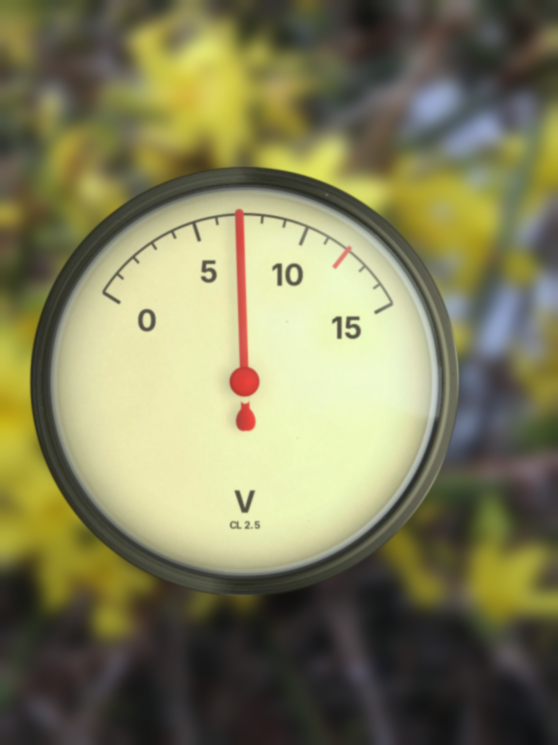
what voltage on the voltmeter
7 V
